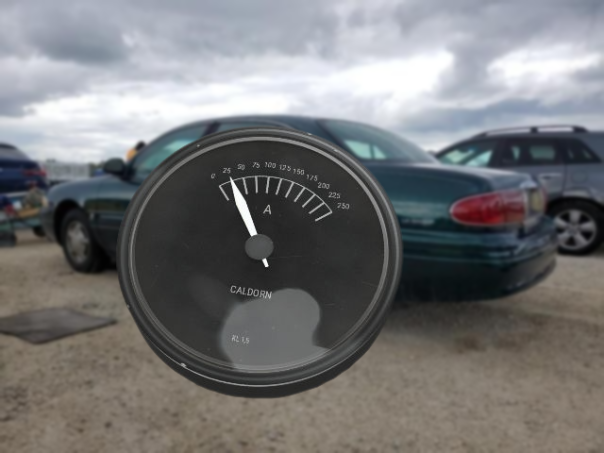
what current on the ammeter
25 A
